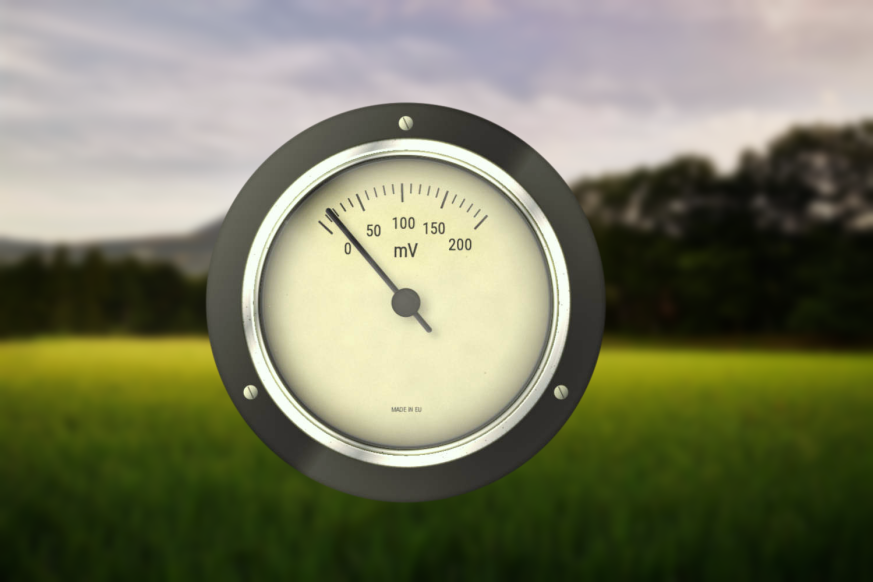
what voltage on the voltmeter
15 mV
